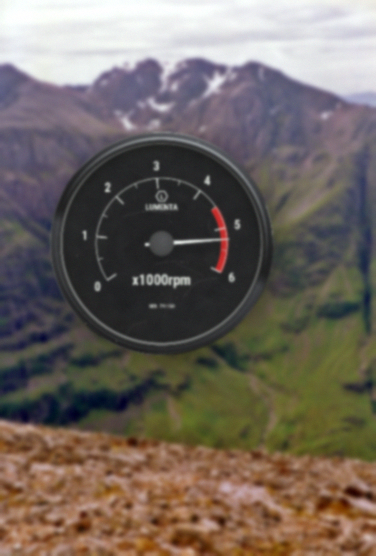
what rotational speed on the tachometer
5250 rpm
